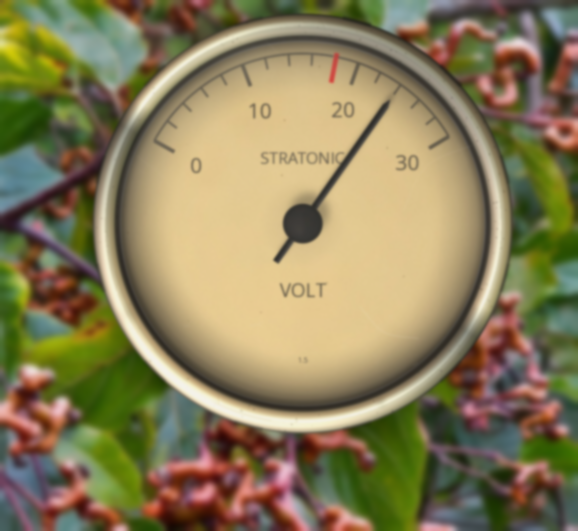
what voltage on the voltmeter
24 V
